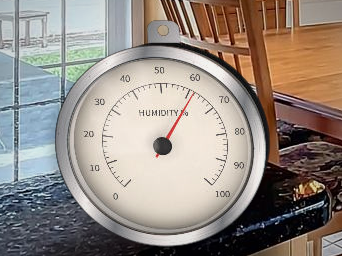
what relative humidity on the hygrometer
62 %
